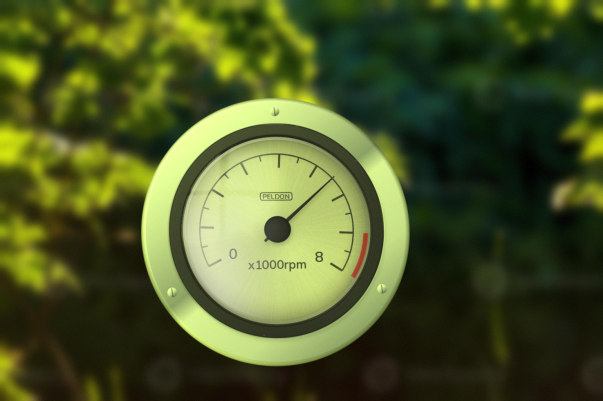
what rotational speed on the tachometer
5500 rpm
